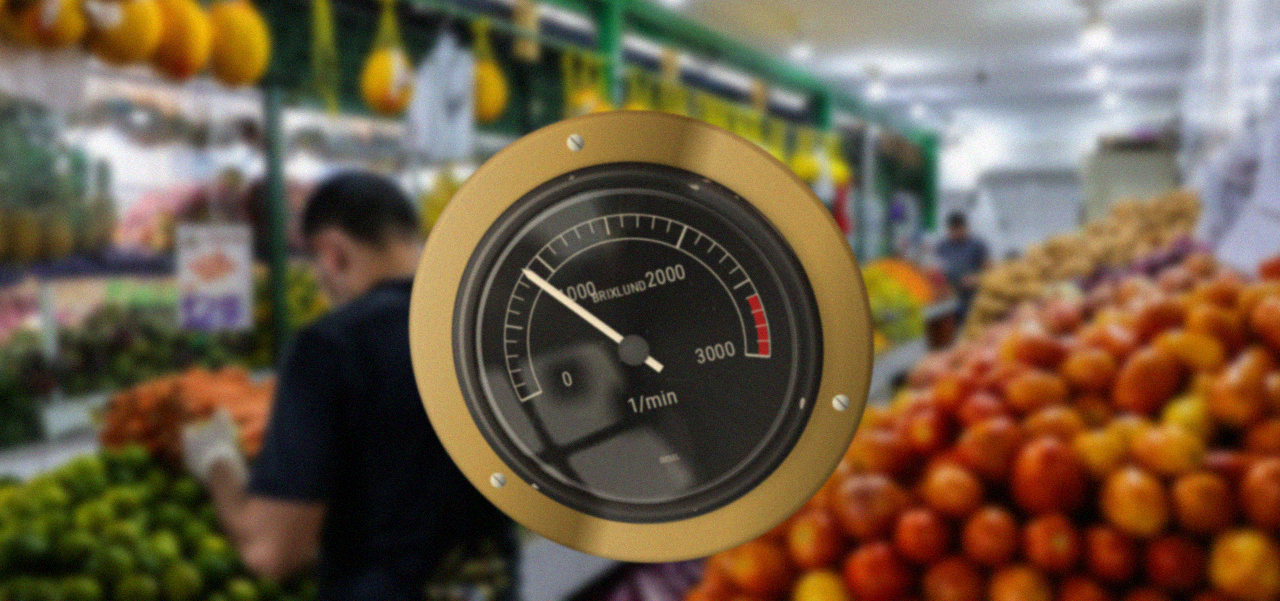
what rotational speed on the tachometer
900 rpm
